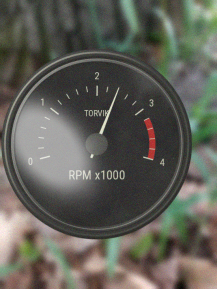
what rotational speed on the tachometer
2400 rpm
